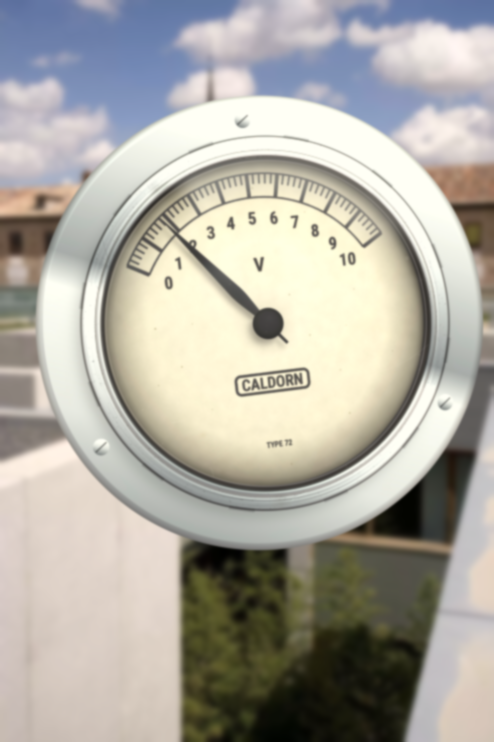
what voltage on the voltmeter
1.8 V
